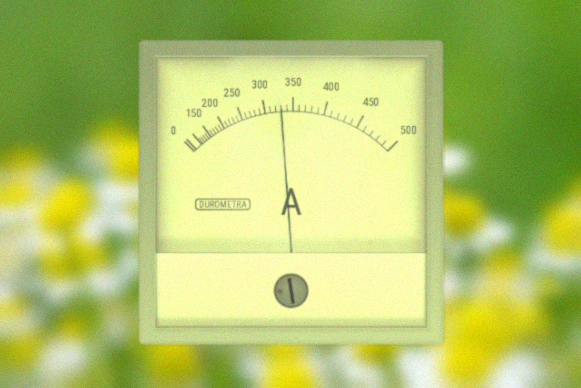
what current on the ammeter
330 A
